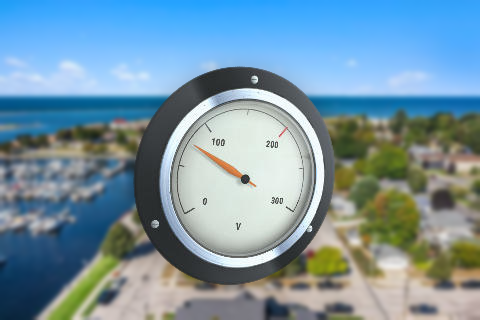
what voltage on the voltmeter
75 V
